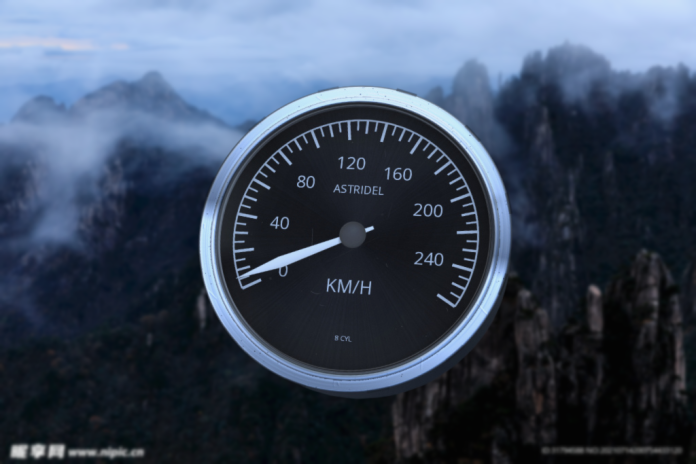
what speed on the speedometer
5 km/h
